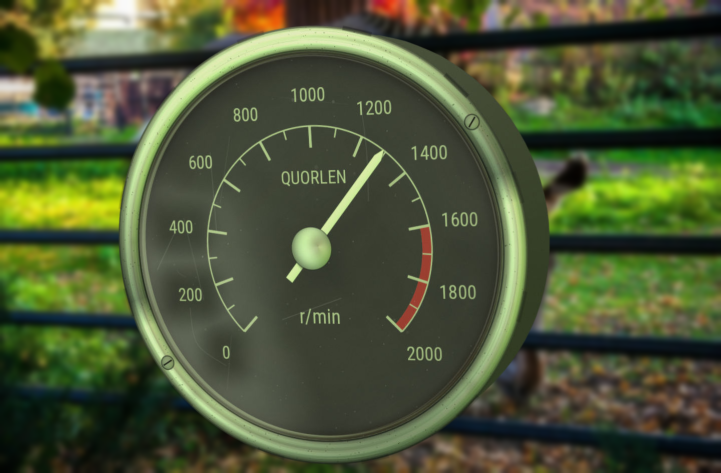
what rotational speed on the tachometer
1300 rpm
